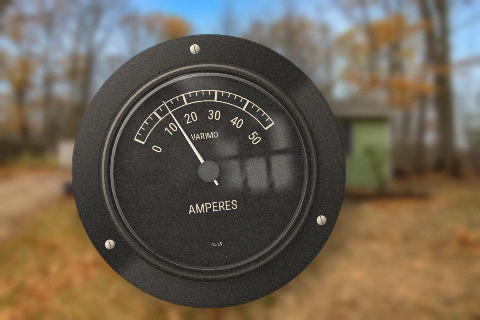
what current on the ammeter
14 A
